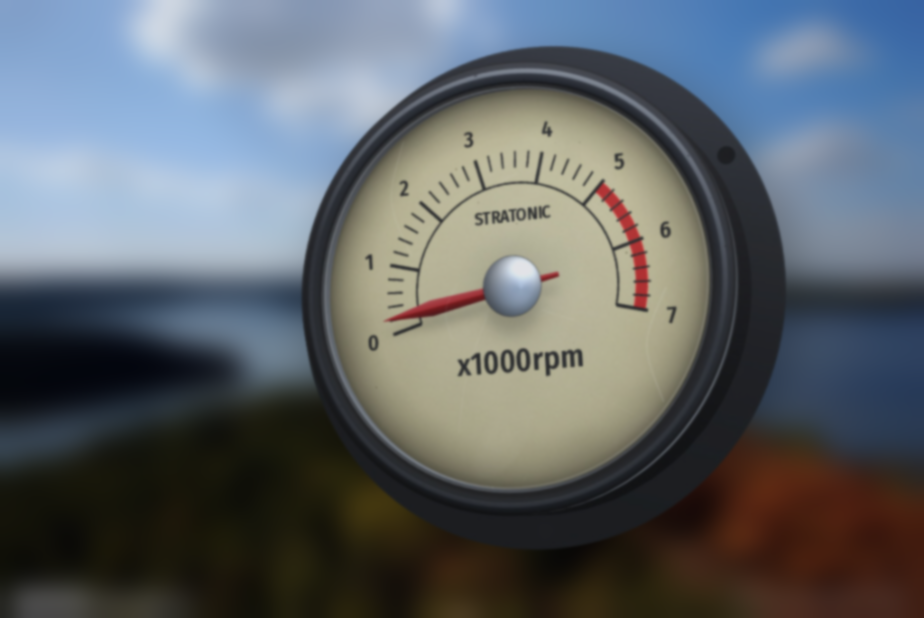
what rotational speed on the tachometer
200 rpm
